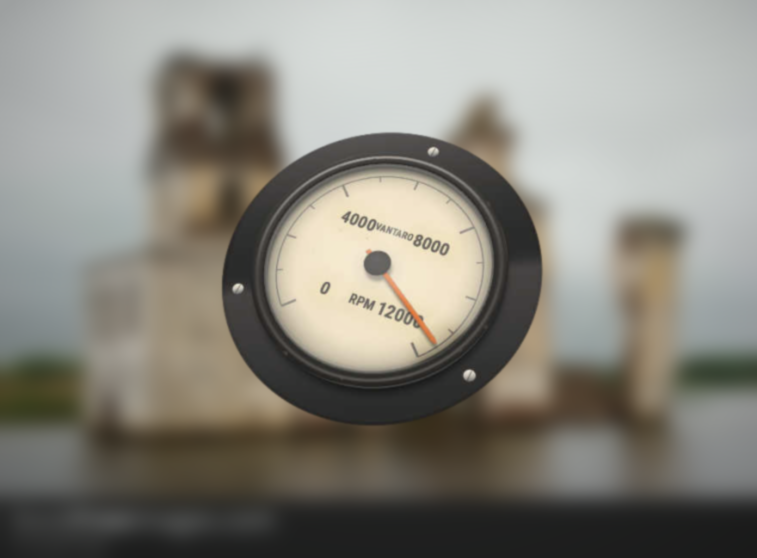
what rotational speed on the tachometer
11500 rpm
